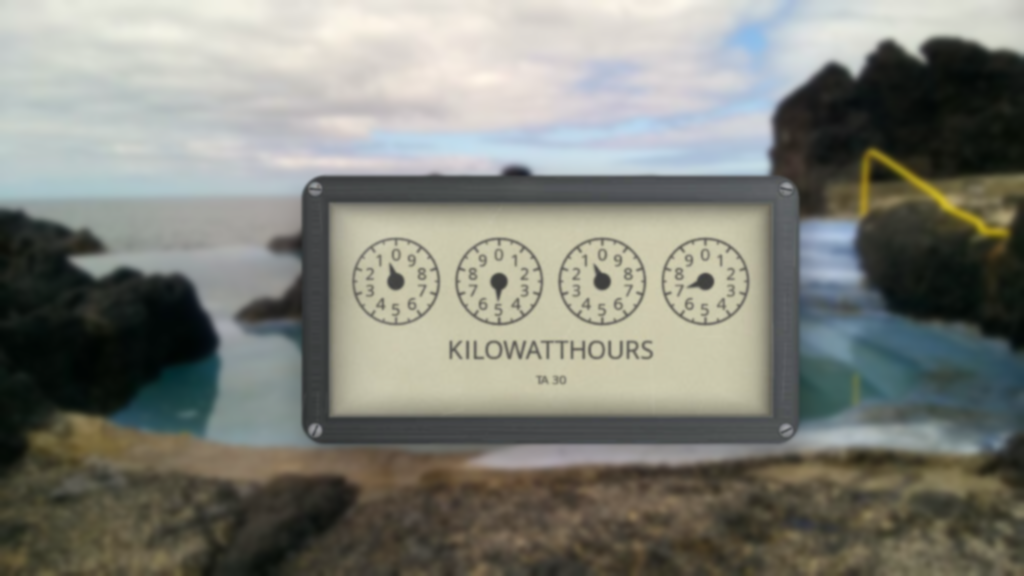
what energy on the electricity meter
507 kWh
